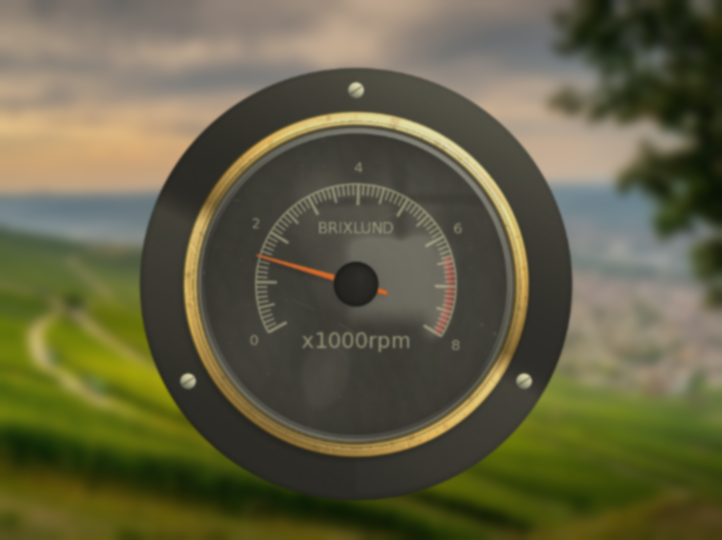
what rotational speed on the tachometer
1500 rpm
